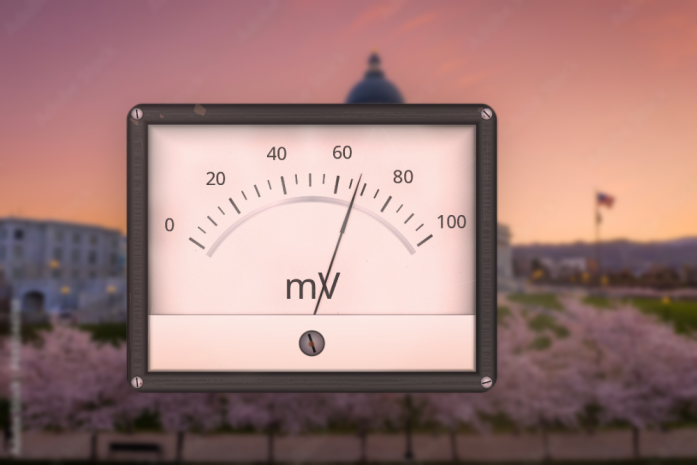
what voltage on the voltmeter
67.5 mV
